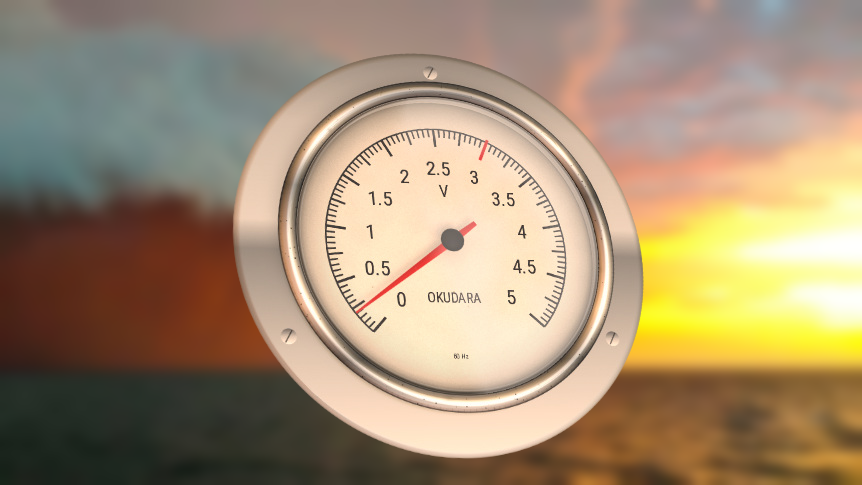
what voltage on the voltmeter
0.2 V
